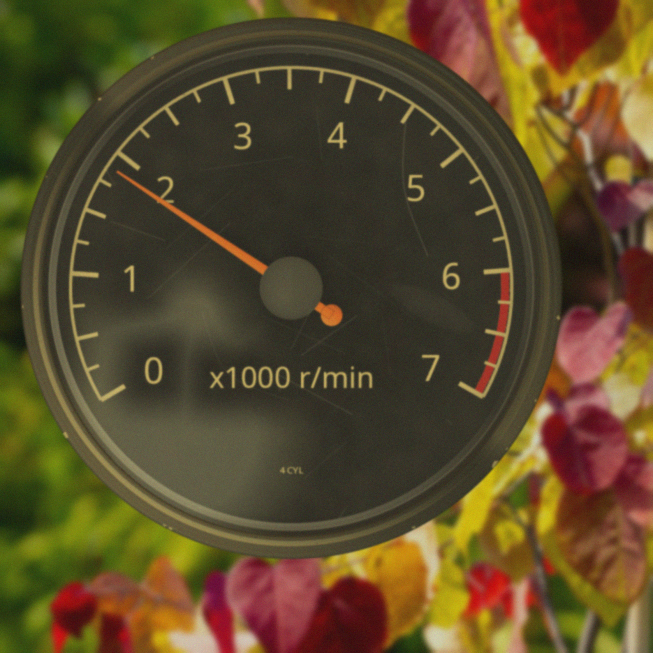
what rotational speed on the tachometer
1875 rpm
